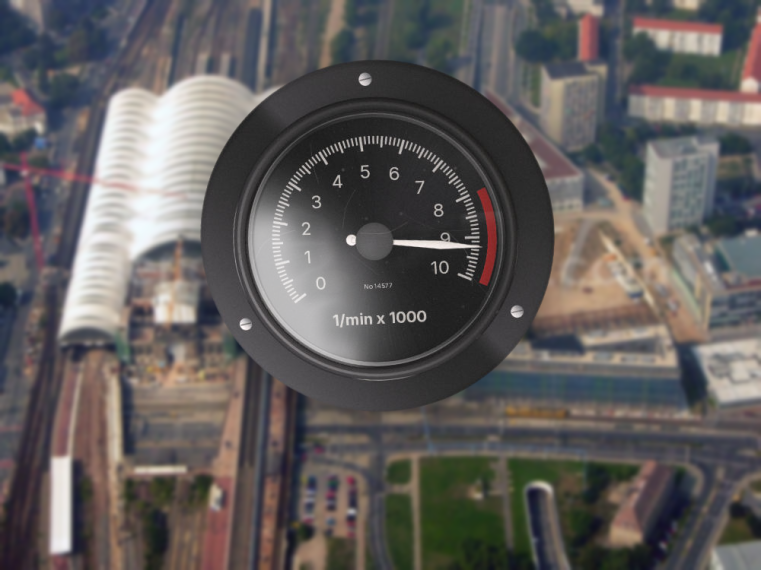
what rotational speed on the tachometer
9200 rpm
